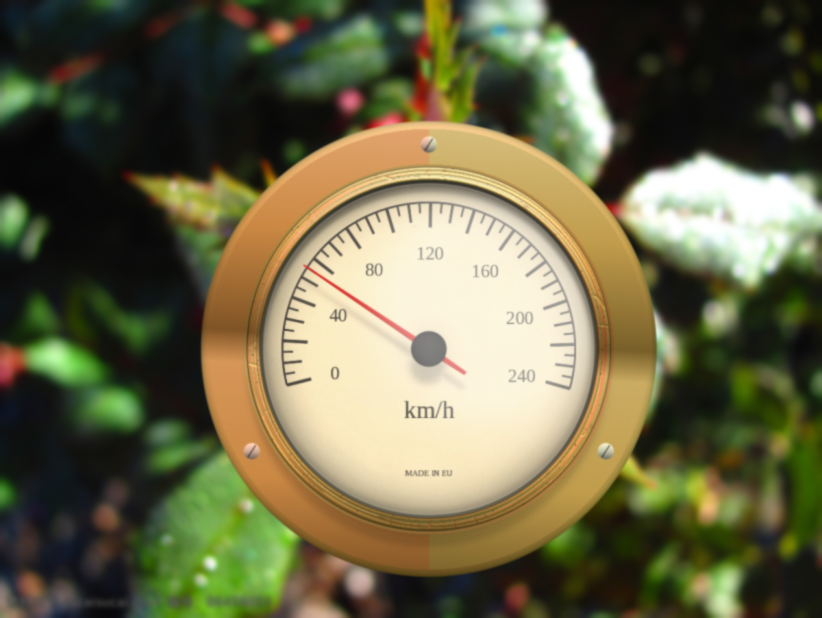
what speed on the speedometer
55 km/h
